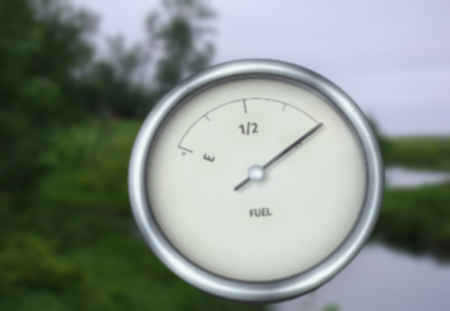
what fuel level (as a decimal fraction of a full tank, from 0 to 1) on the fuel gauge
1
